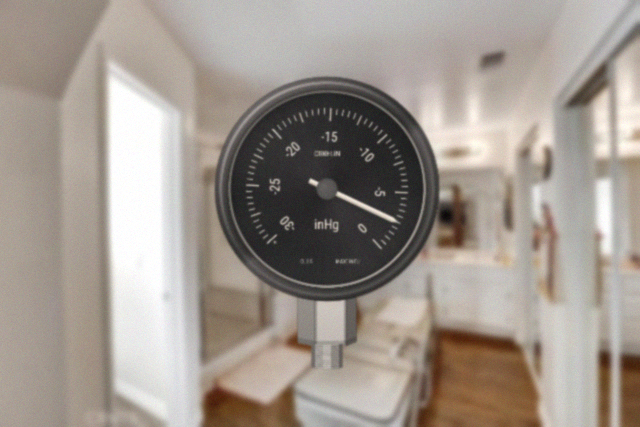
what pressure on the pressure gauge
-2.5 inHg
